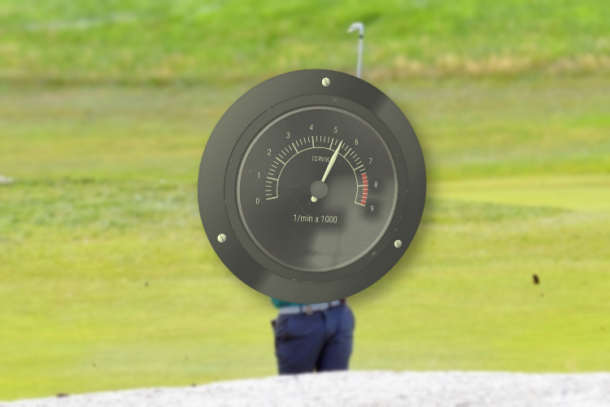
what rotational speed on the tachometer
5400 rpm
